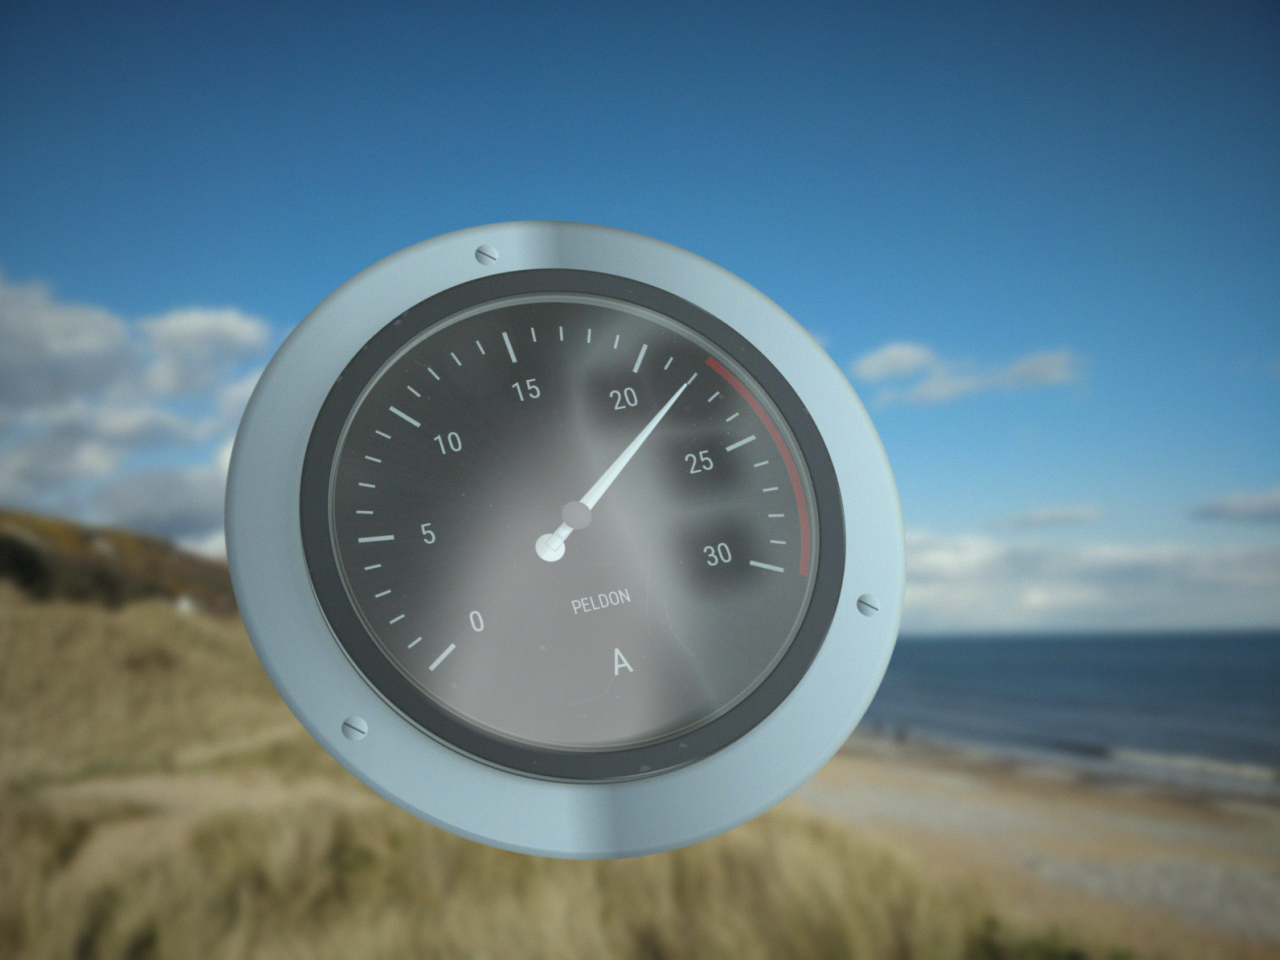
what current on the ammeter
22 A
